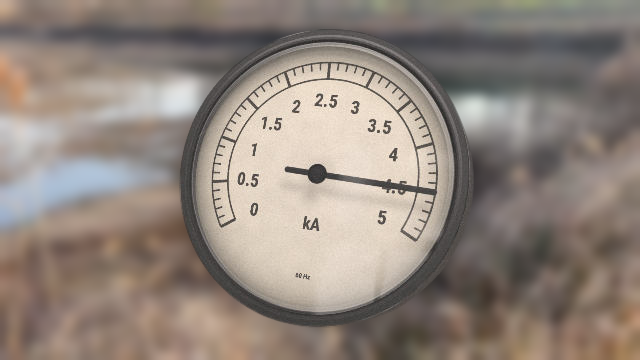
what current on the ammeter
4.5 kA
